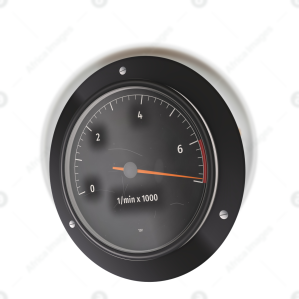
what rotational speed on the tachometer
6900 rpm
